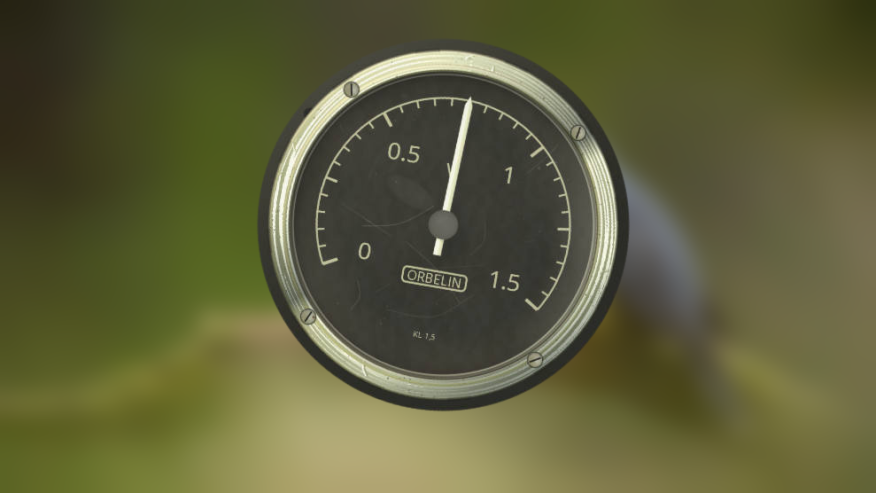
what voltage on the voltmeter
0.75 V
